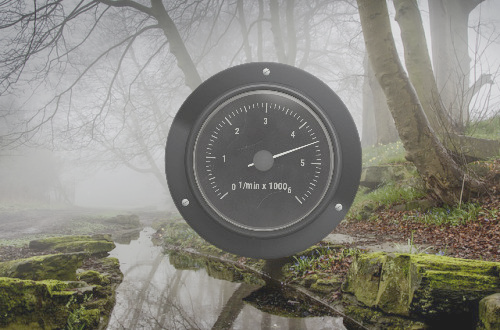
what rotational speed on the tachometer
4500 rpm
